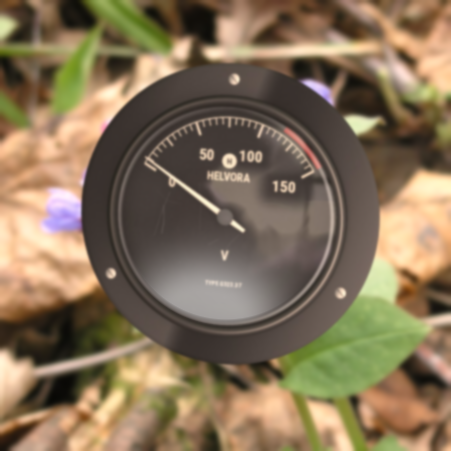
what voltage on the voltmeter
5 V
